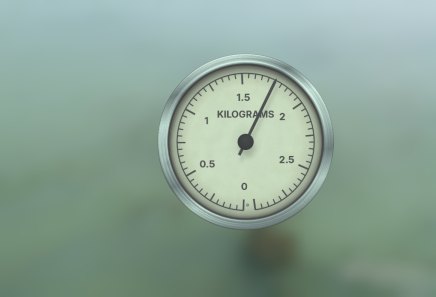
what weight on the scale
1.75 kg
